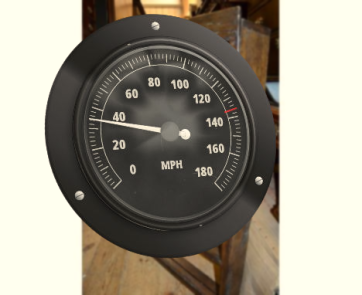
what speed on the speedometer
34 mph
